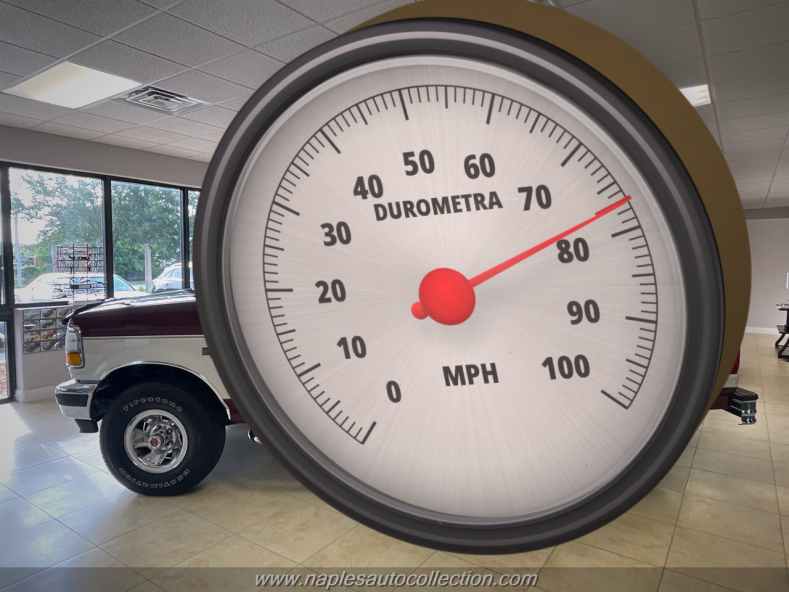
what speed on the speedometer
77 mph
